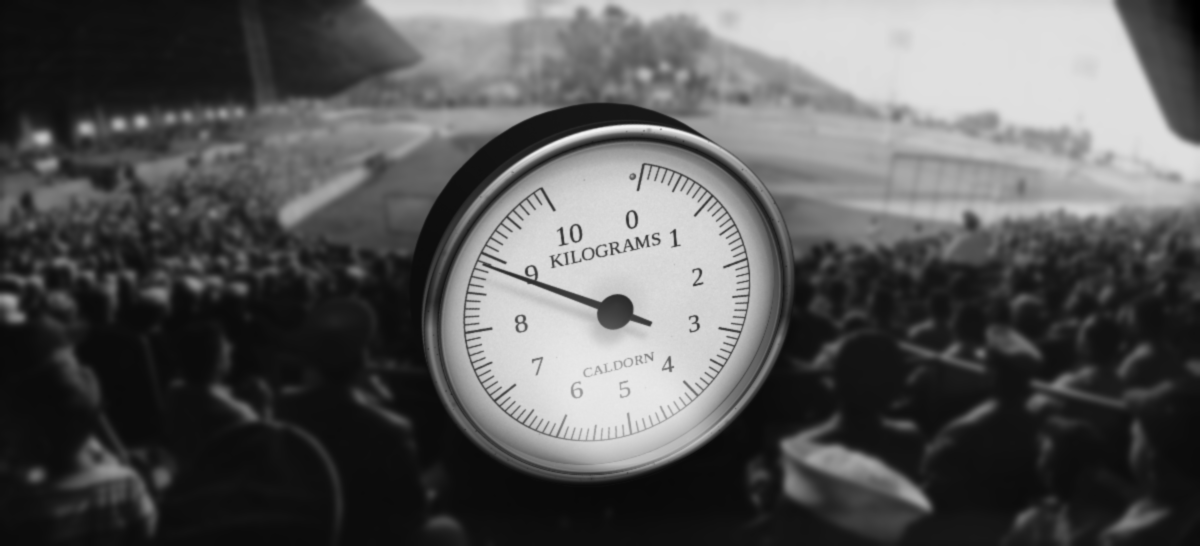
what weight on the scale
8.9 kg
